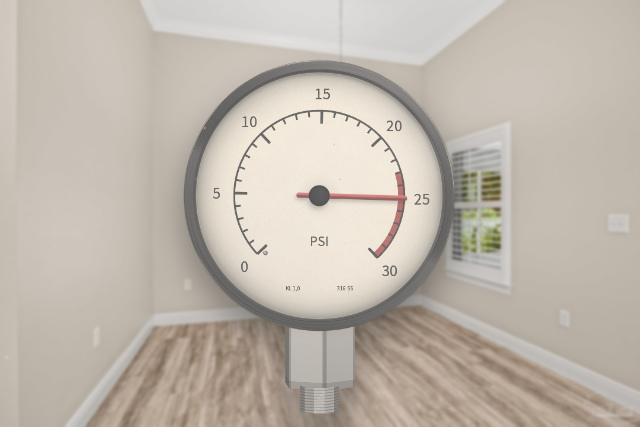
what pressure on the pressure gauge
25 psi
